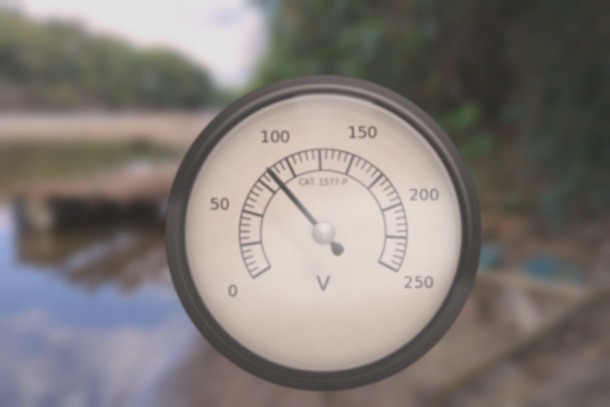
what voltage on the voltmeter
85 V
